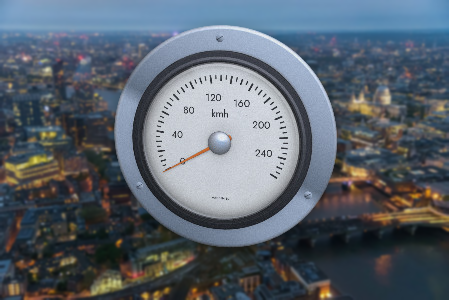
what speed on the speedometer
0 km/h
